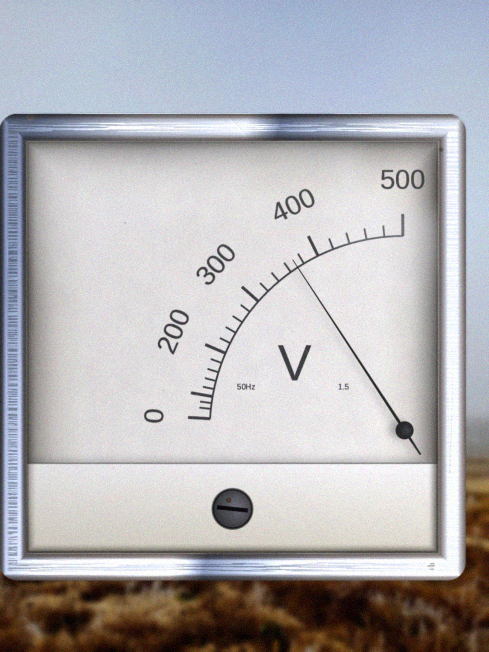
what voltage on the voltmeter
370 V
